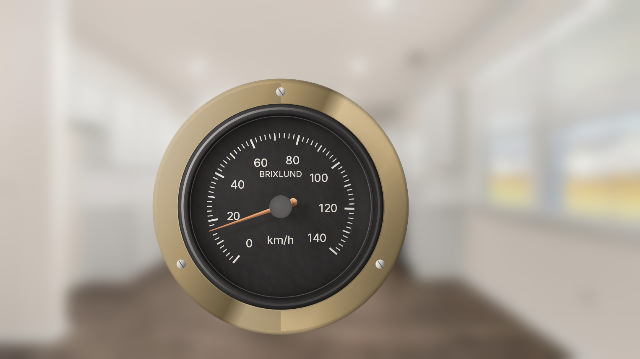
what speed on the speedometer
16 km/h
